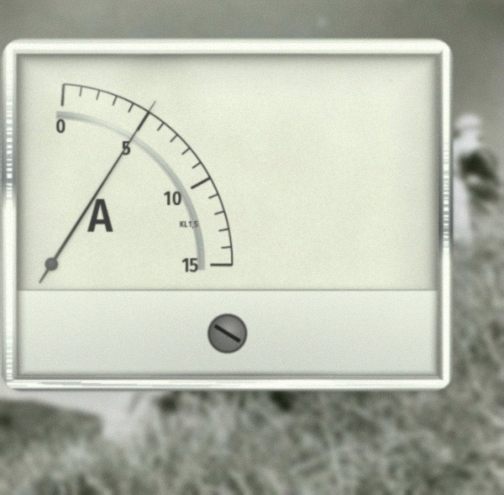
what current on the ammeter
5 A
